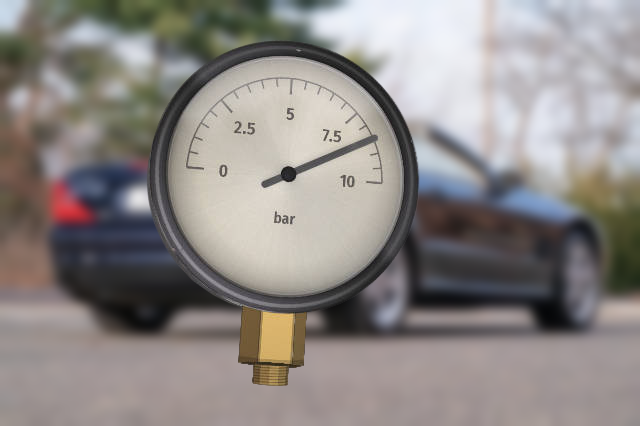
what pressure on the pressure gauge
8.5 bar
